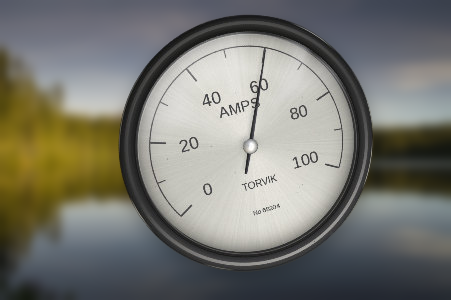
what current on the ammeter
60 A
